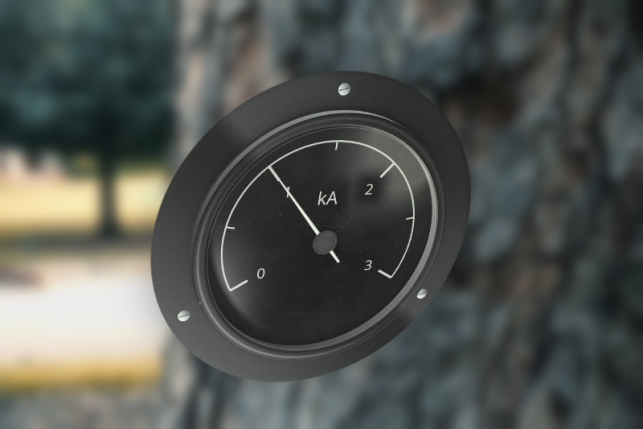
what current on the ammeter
1 kA
